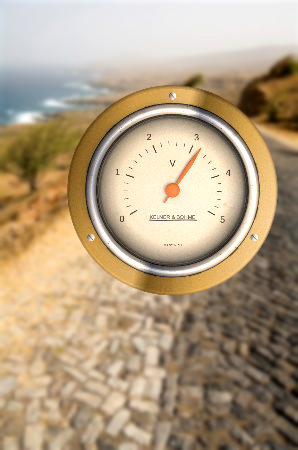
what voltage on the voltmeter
3.2 V
